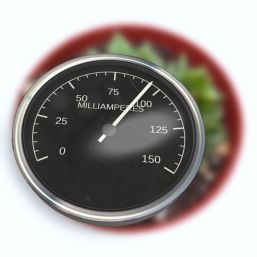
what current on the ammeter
95 mA
